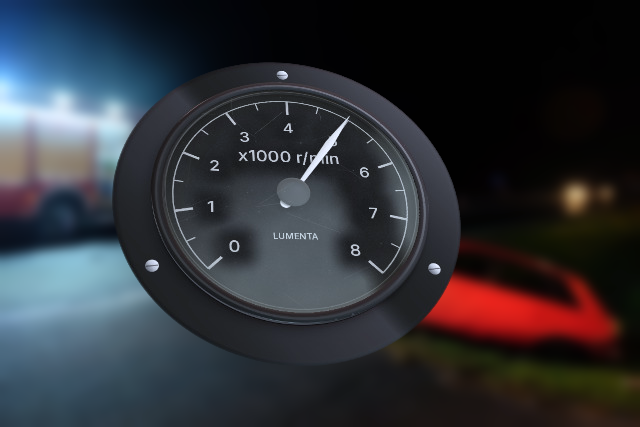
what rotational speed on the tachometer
5000 rpm
